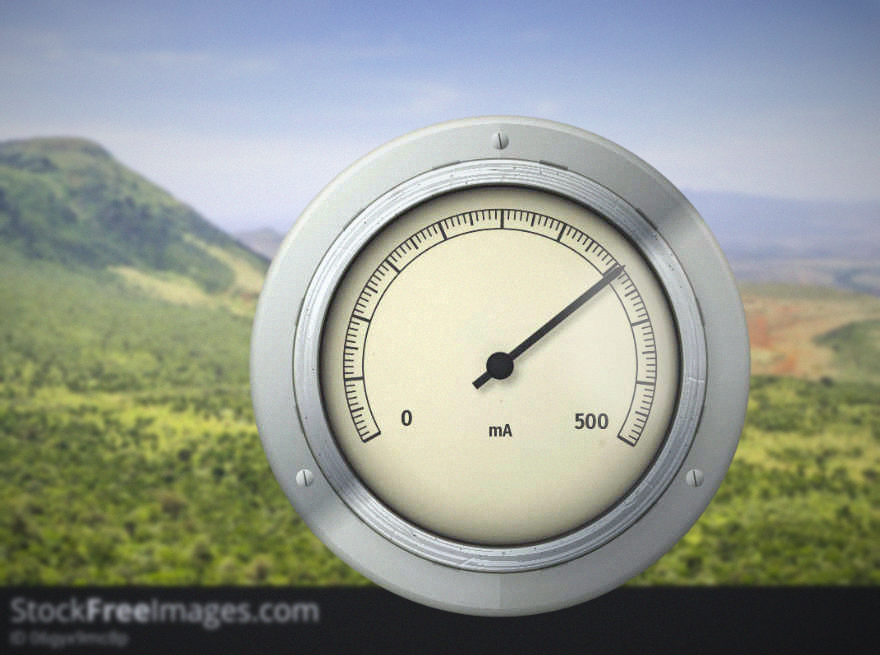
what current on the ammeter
355 mA
